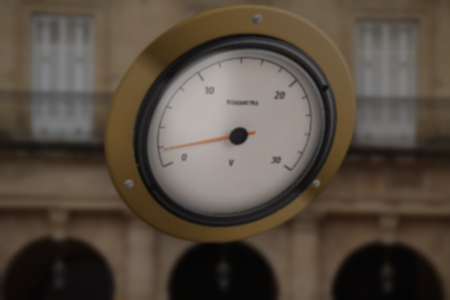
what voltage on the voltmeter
2 V
